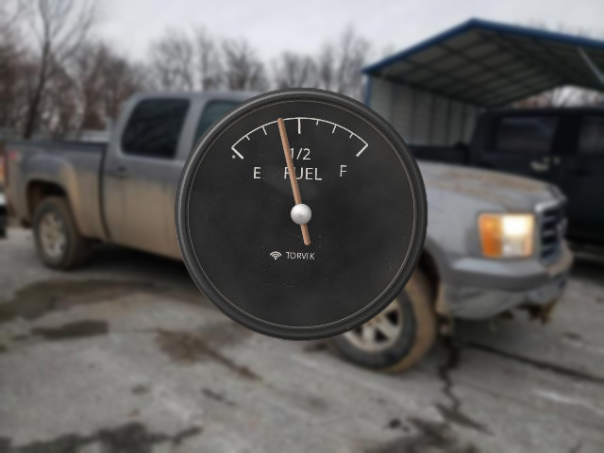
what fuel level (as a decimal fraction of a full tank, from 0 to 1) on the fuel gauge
0.375
